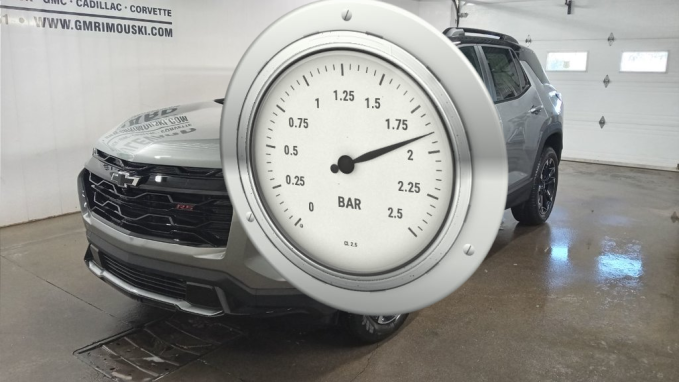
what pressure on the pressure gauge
1.9 bar
